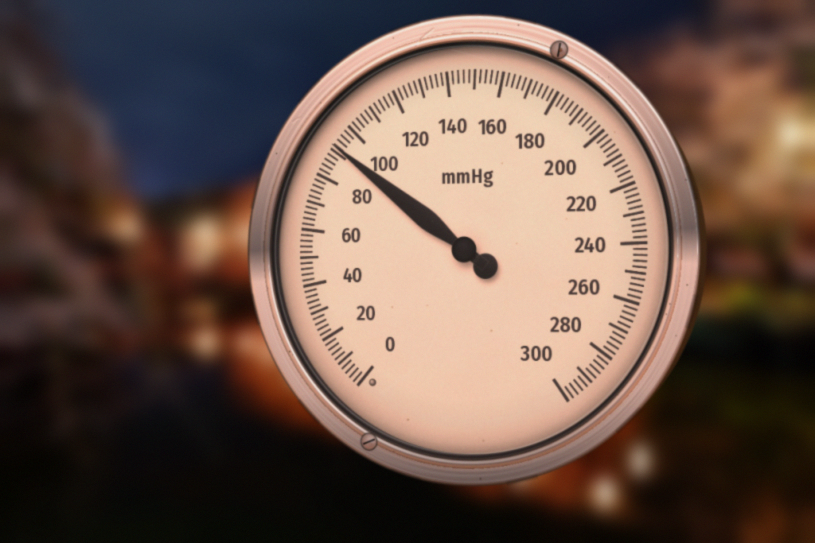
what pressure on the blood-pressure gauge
92 mmHg
